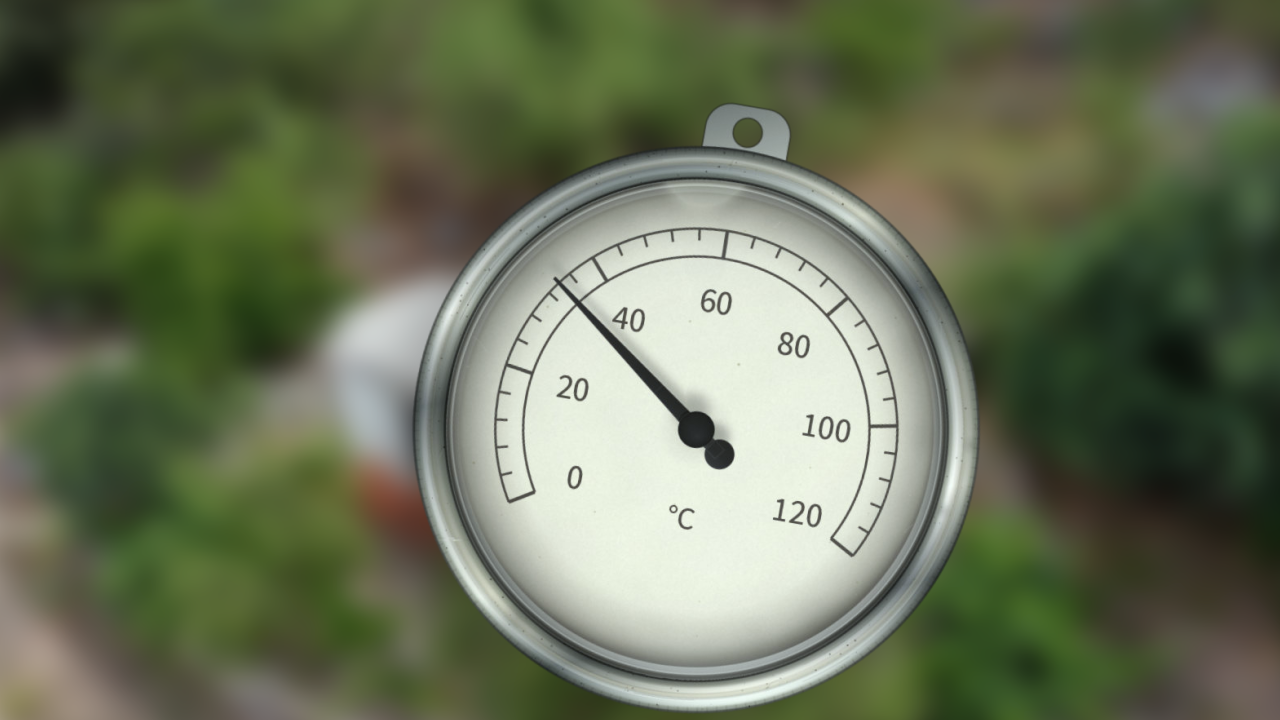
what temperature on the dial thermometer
34 °C
